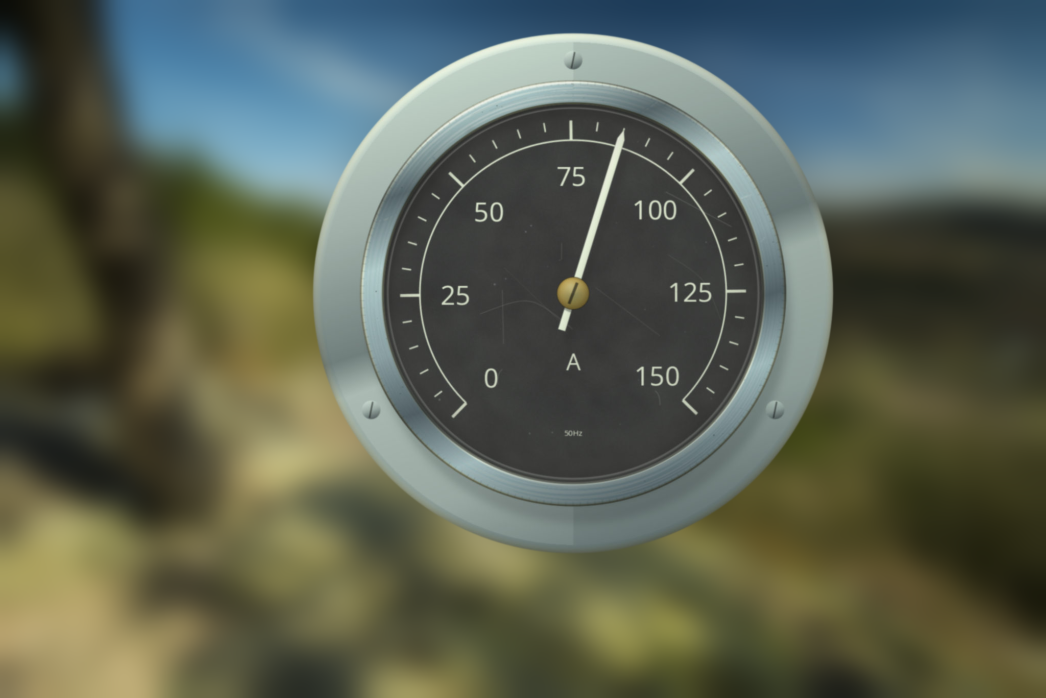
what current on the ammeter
85 A
